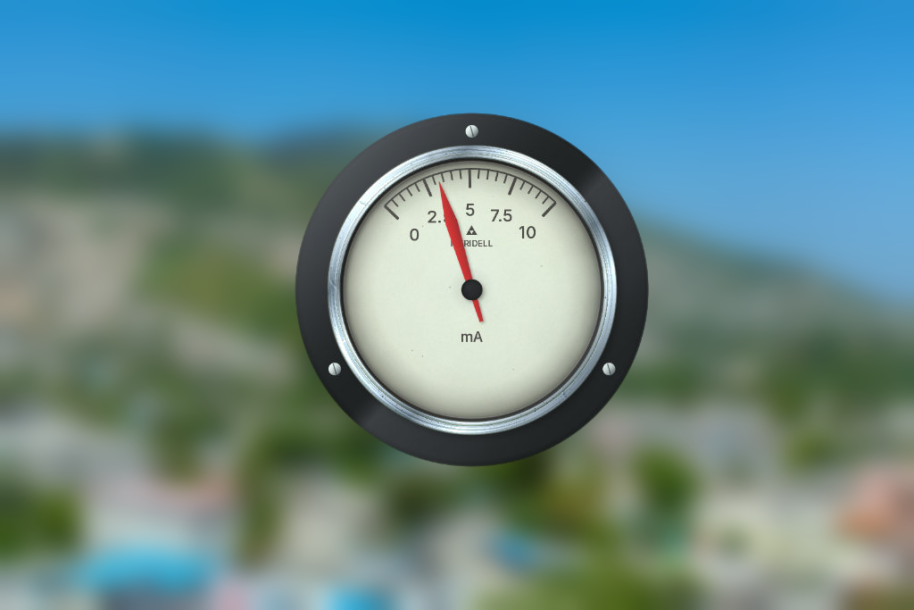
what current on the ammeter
3.25 mA
